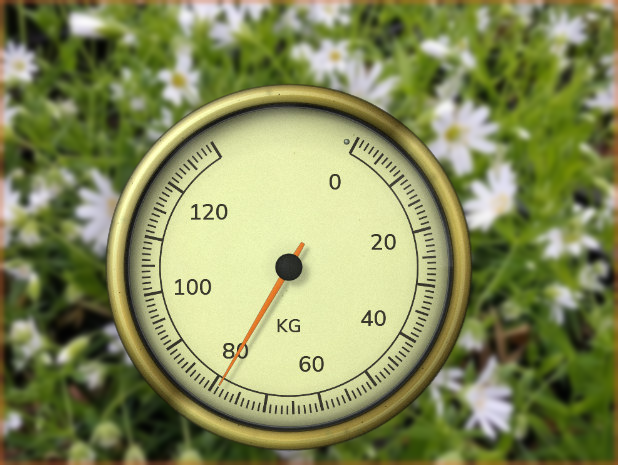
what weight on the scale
79 kg
